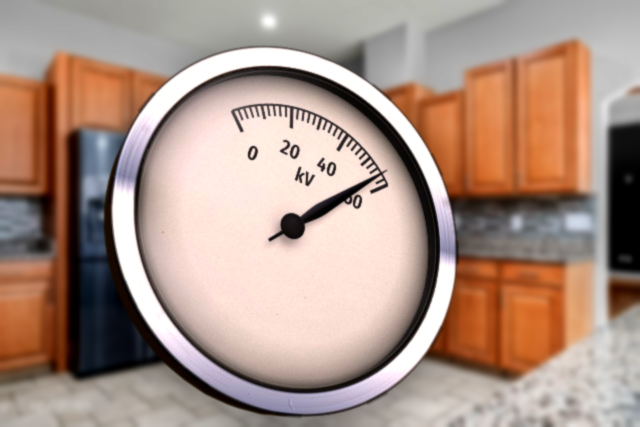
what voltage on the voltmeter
56 kV
